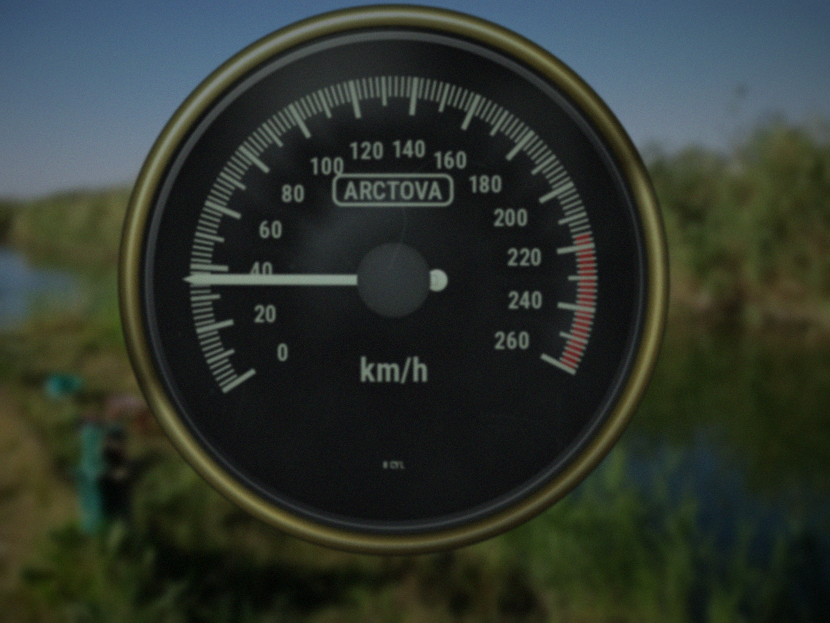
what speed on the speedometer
36 km/h
